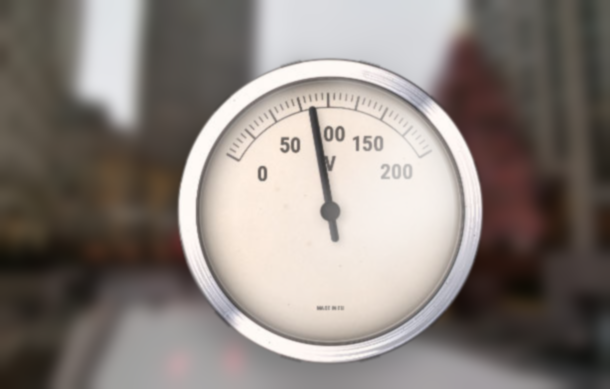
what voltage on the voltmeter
85 V
